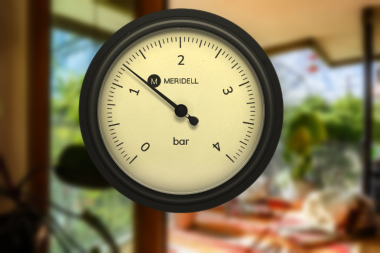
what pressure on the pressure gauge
1.25 bar
